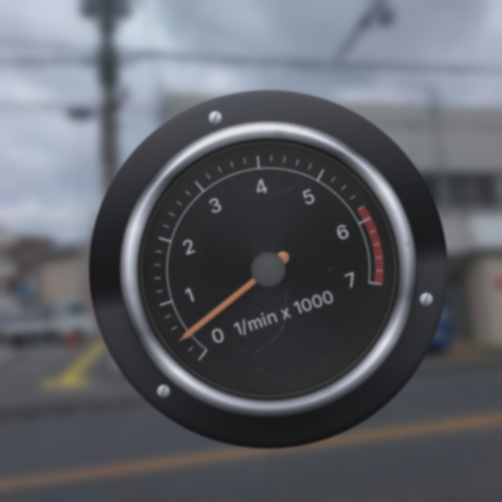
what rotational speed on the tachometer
400 rpm
